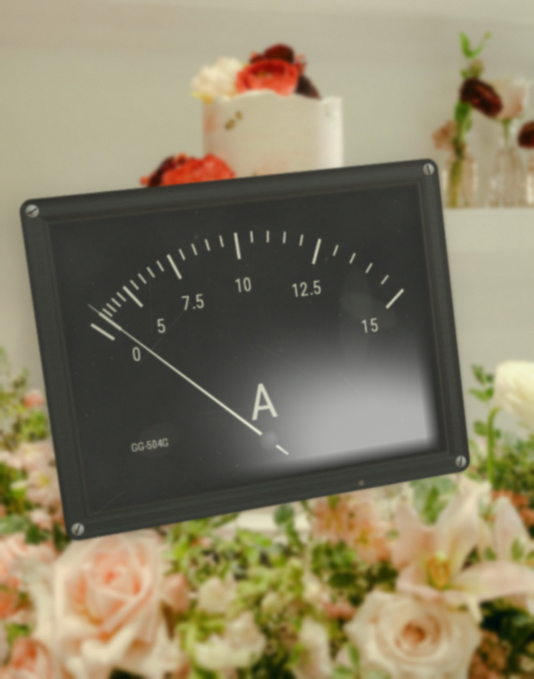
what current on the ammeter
2.5 A
